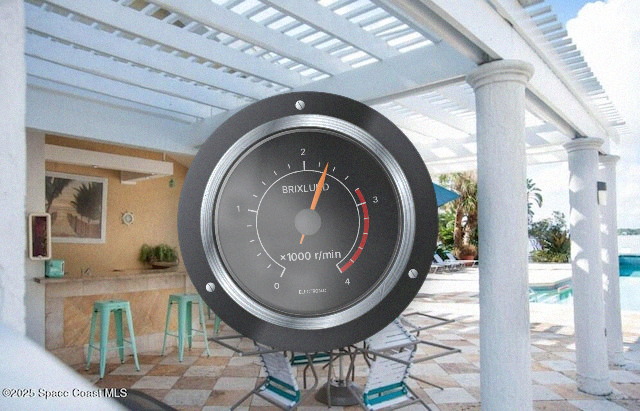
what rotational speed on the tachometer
2300 rpm
